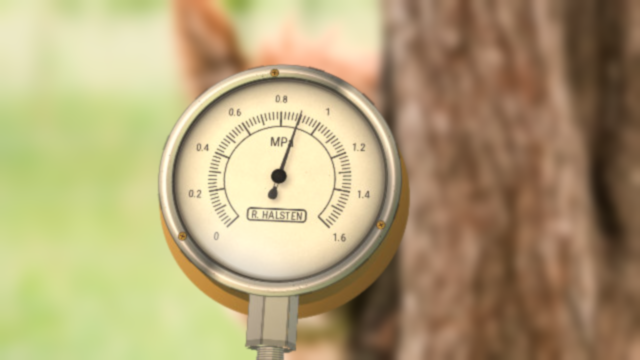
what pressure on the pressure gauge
0.9 MPa
